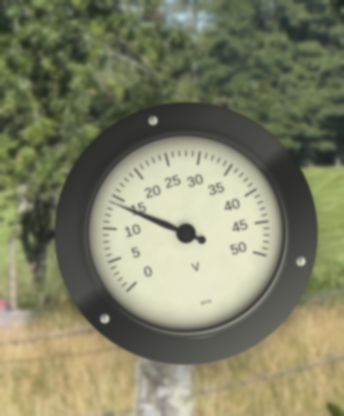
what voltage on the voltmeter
14 V
